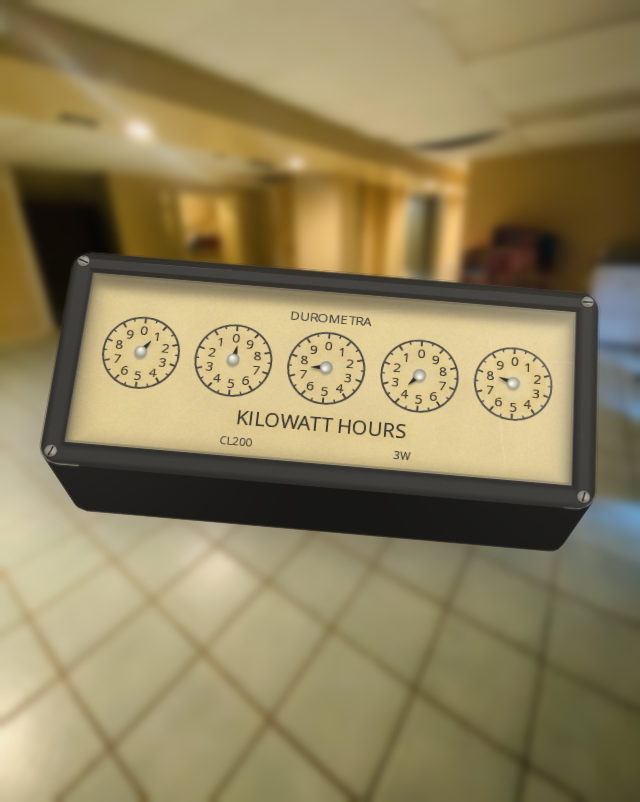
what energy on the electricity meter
9738 kWh
